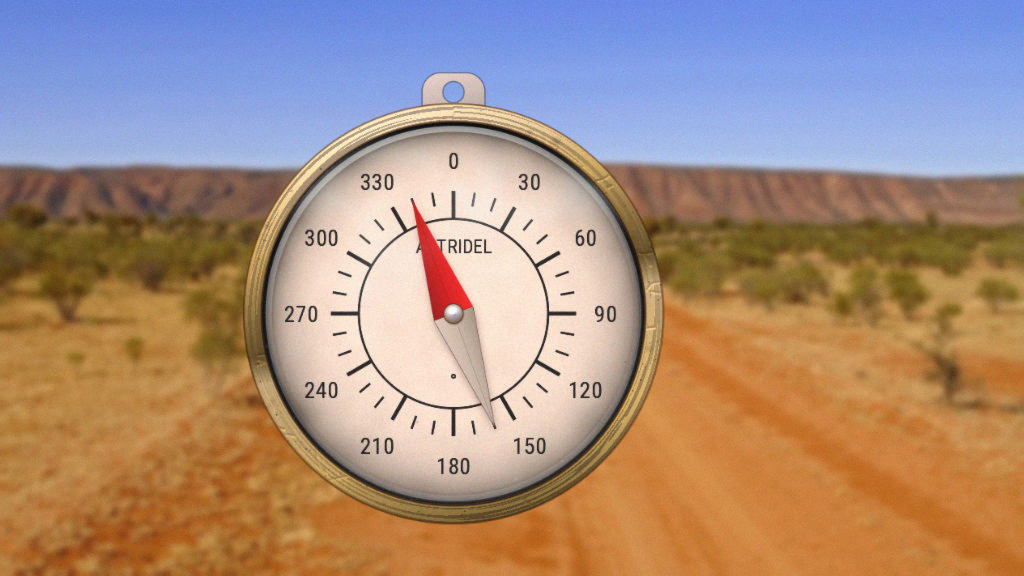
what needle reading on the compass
340 °
